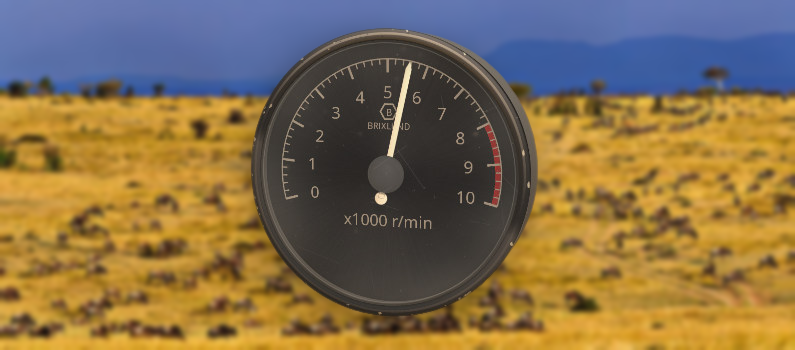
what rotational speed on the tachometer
5600 rpm
